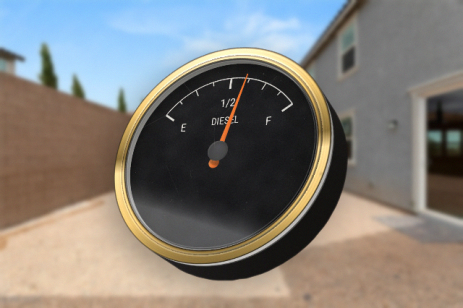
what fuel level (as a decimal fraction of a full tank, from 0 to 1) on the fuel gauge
0.625
